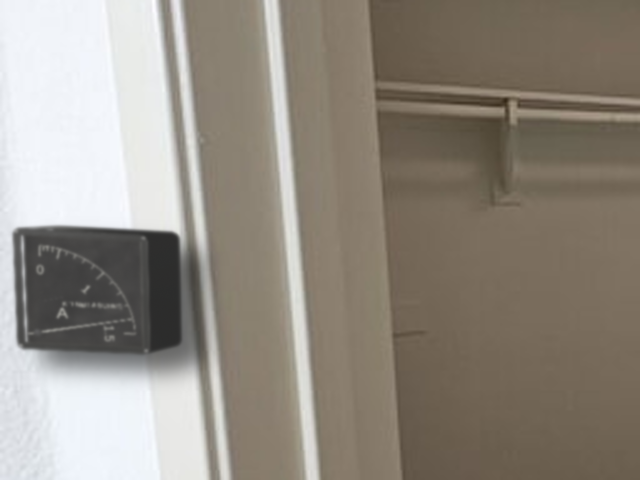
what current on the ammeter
1.4 A
